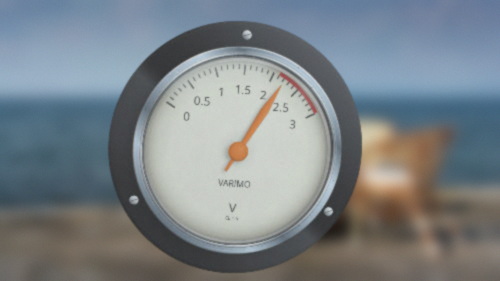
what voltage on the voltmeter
2.2 V
